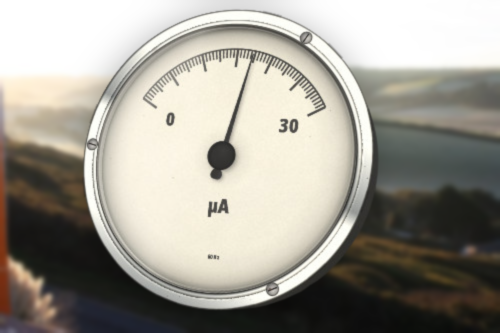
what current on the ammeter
17.5 µA
